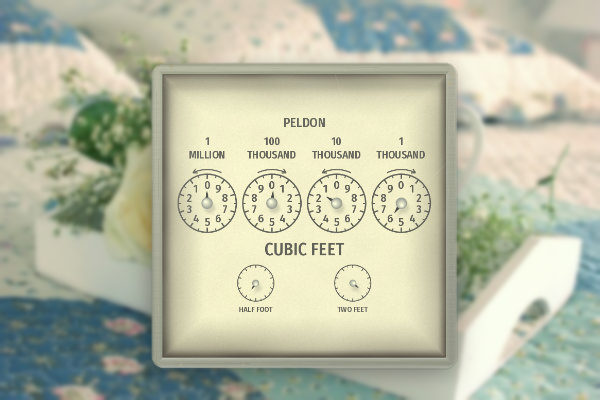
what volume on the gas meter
1600 ft³
